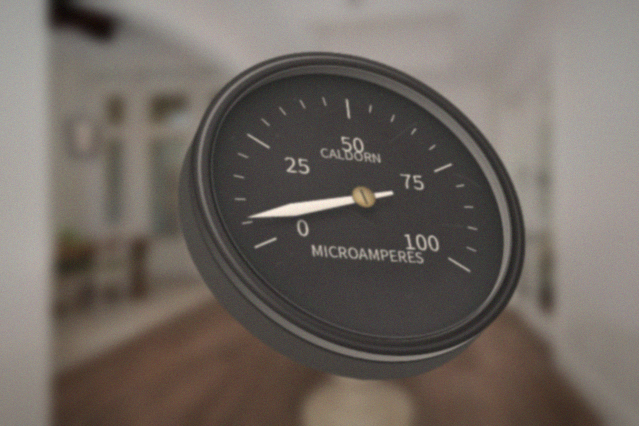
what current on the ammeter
5 µA
